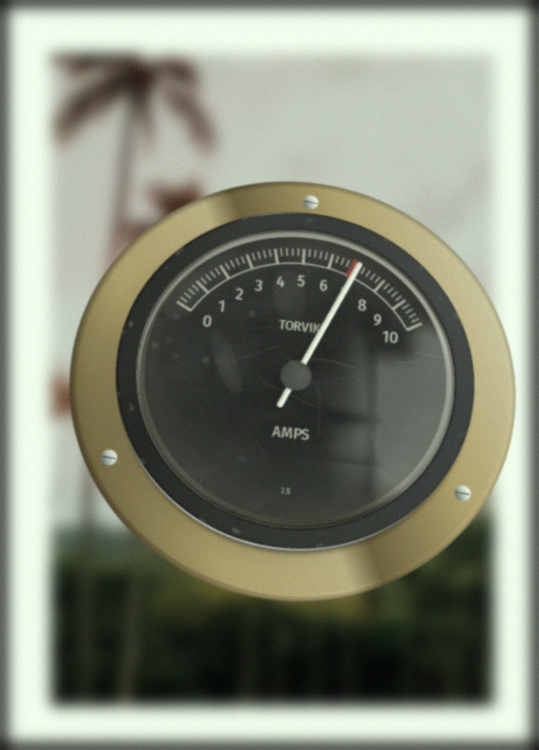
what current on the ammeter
7 A
